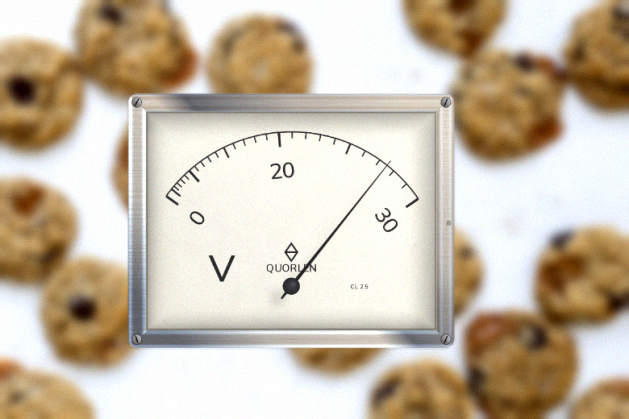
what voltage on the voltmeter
27.5 V
